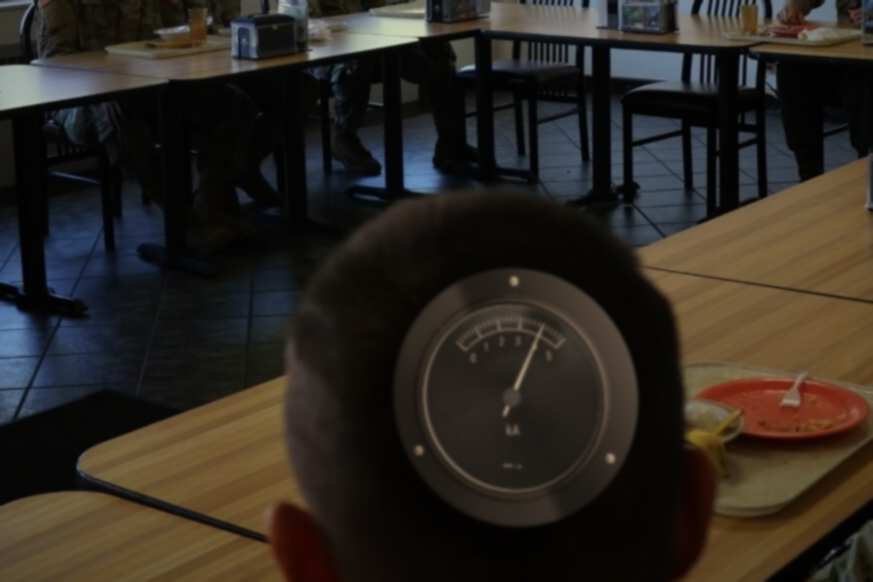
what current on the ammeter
4 kA
